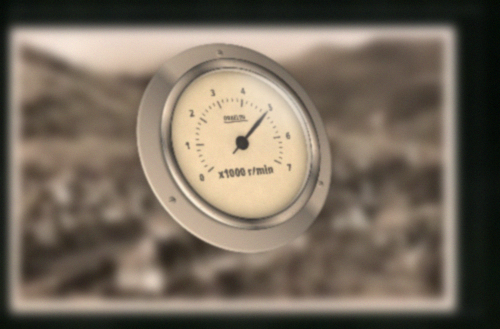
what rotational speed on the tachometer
5000 rpm
